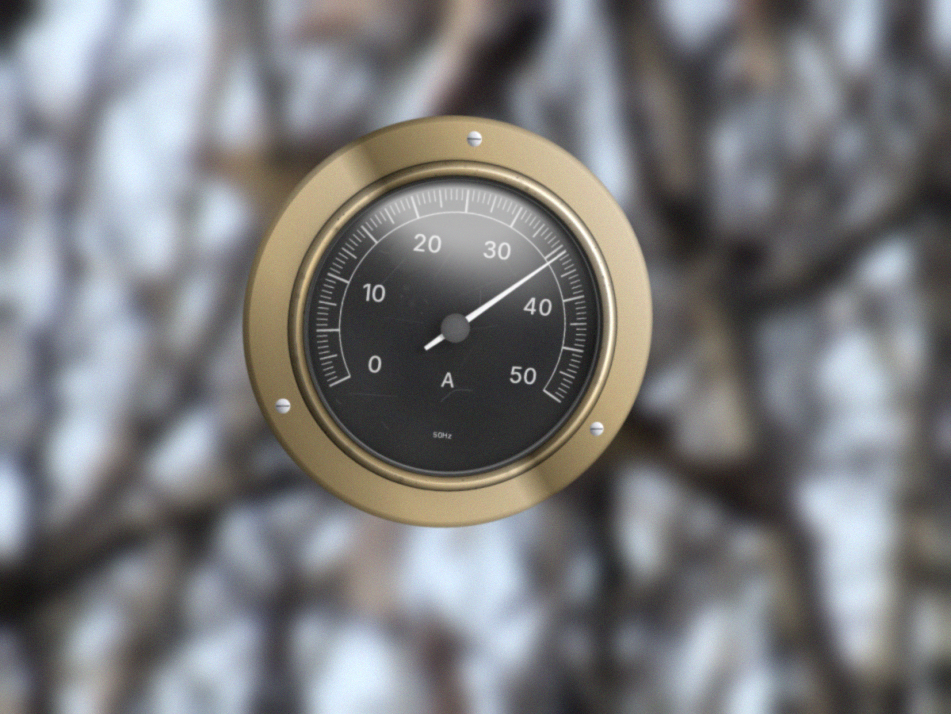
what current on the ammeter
35.5 A
